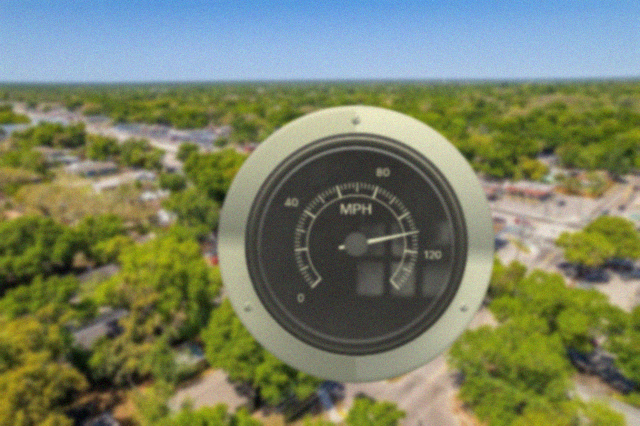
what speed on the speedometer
110 mph
